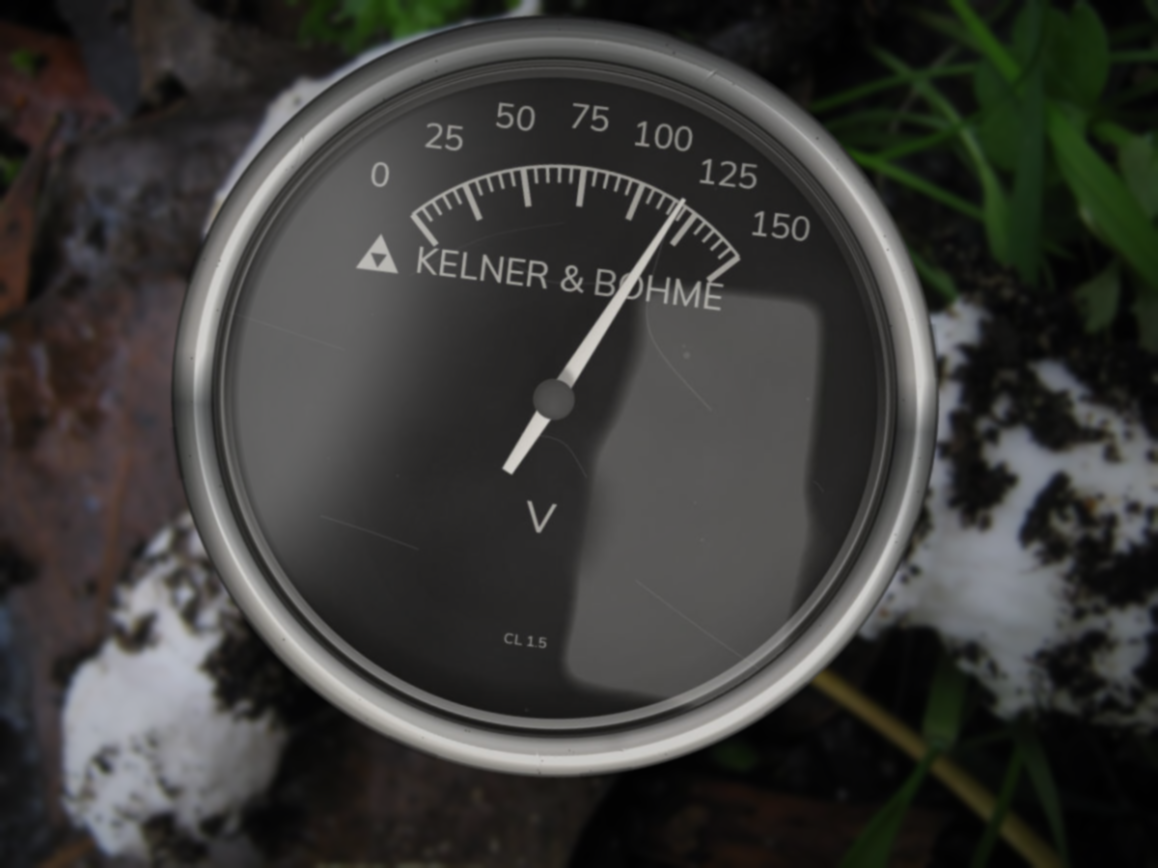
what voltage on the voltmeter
117.5 V
